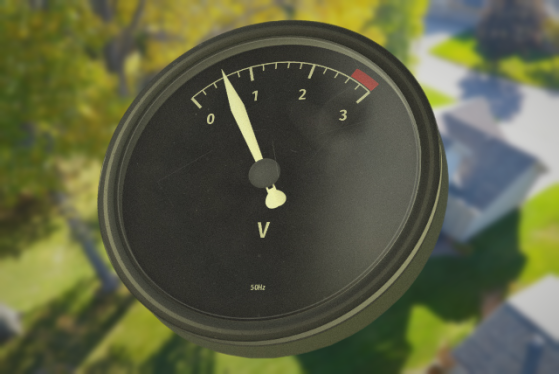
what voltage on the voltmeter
0.6 V
